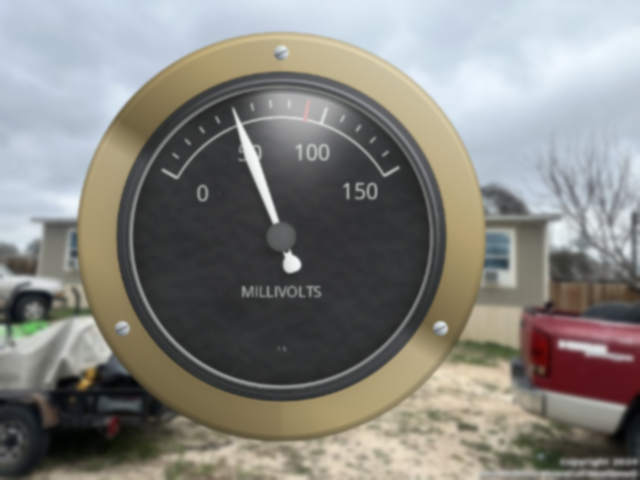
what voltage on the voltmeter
50 mV
